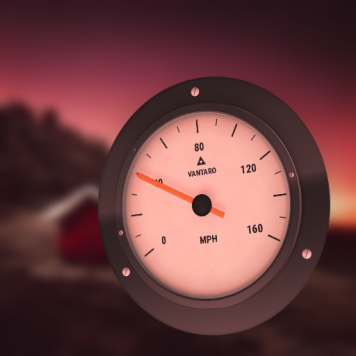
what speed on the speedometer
40 mph
